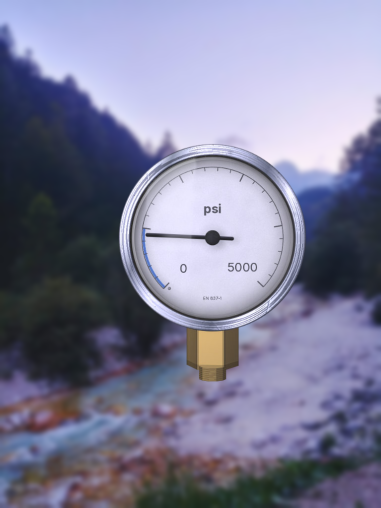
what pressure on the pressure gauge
900 psi
